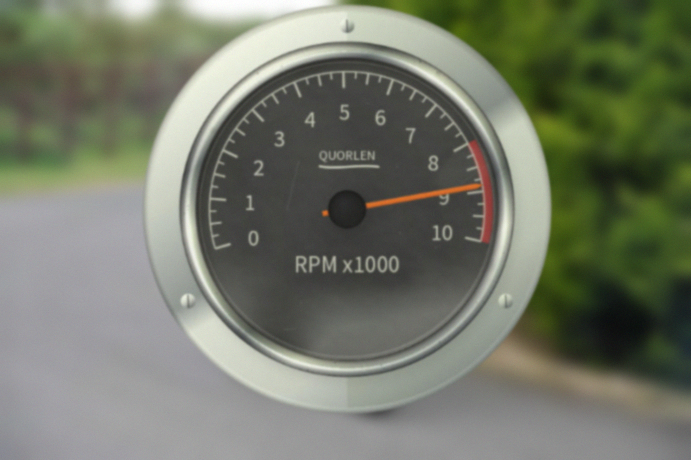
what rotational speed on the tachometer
8875 rpm
